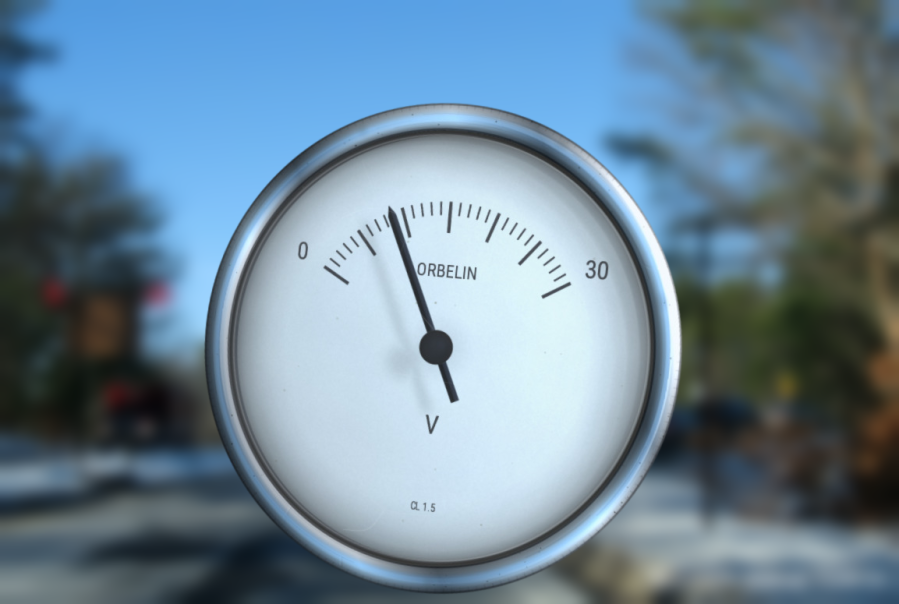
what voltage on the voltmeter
9 V
